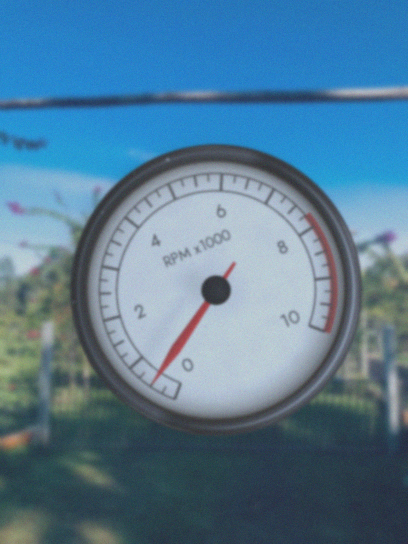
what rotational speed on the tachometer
500 rpm
